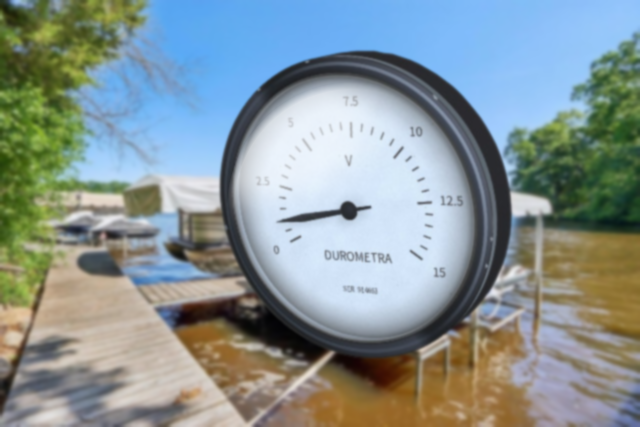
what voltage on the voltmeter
1 V
